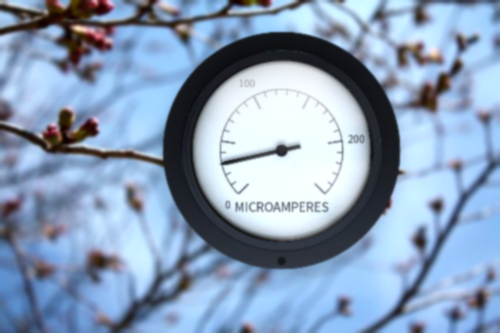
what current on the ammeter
30 µA
